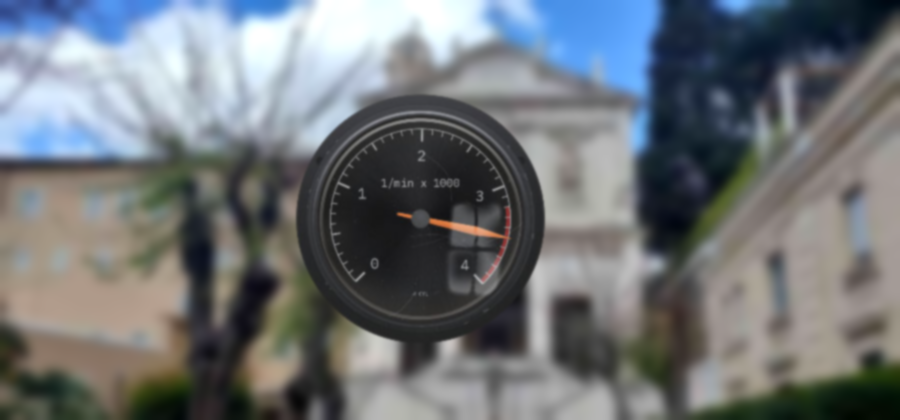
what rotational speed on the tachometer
3500 rpm
